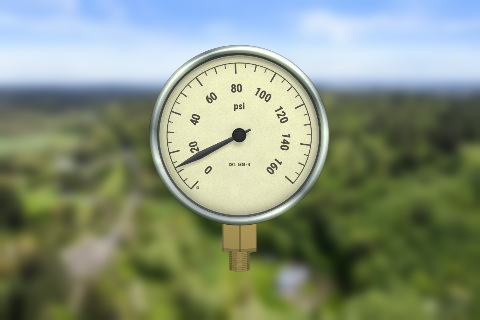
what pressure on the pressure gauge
12.5 psi
